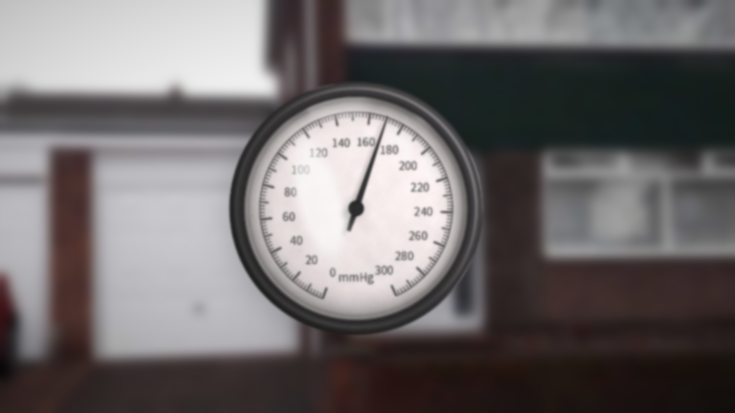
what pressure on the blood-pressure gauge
170 mmHg
